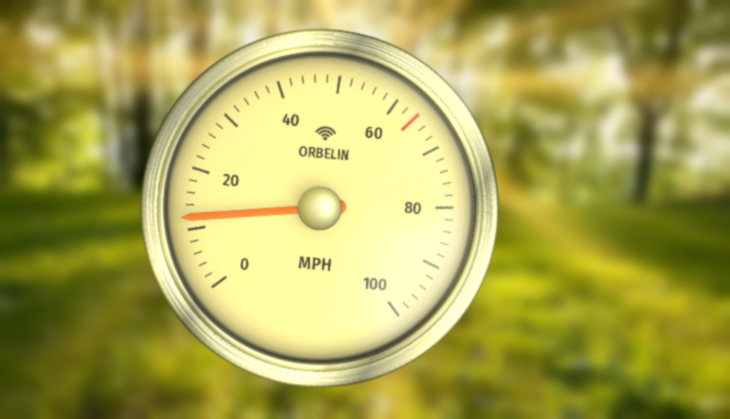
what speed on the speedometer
12 mph
